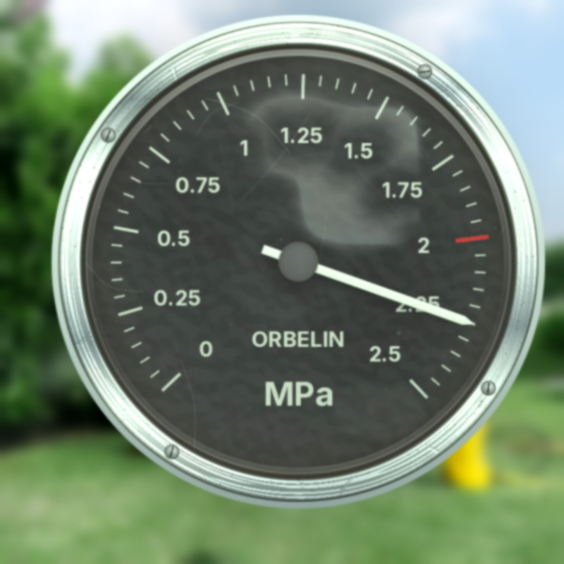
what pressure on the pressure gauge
2.25 MPa
